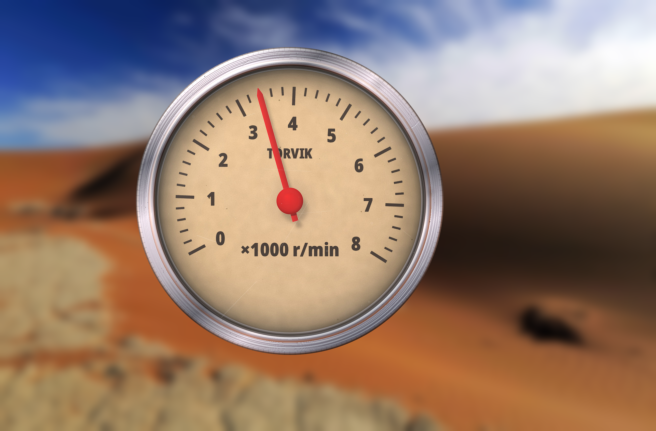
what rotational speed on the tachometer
3400 rpm
